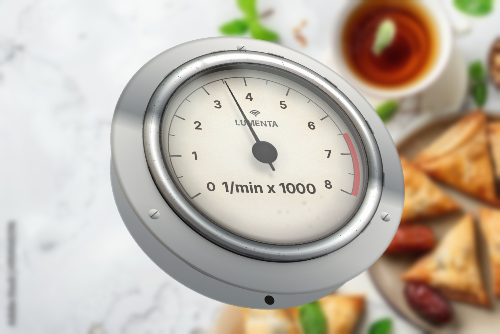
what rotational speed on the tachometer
3500 rpm
